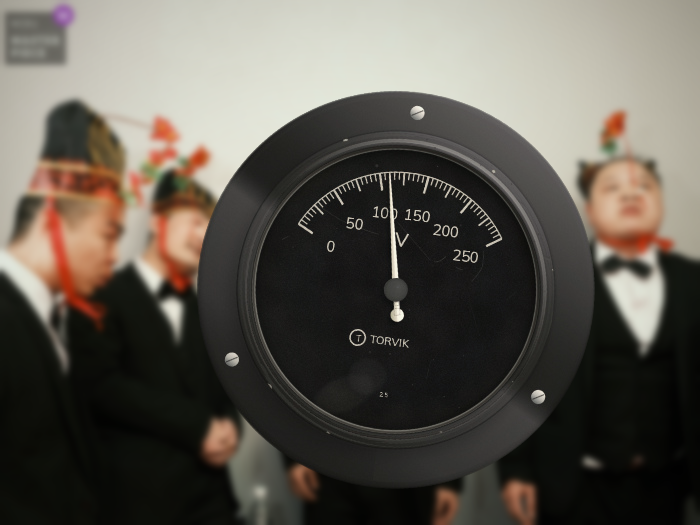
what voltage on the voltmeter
110 V
